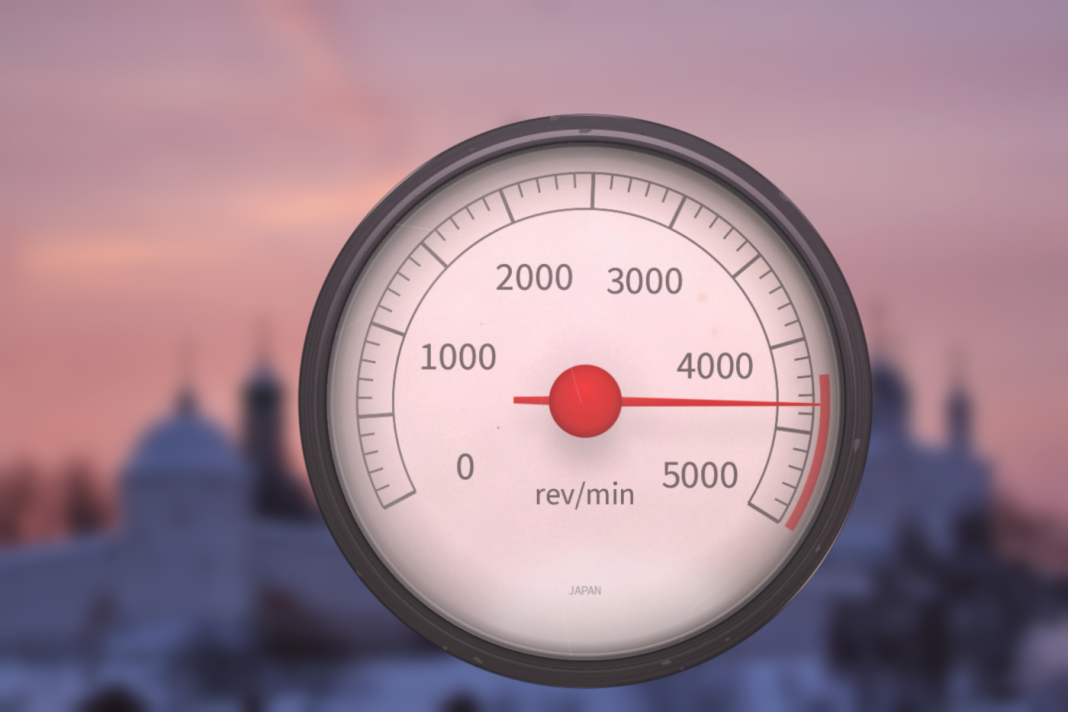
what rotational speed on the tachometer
4350 rpm
